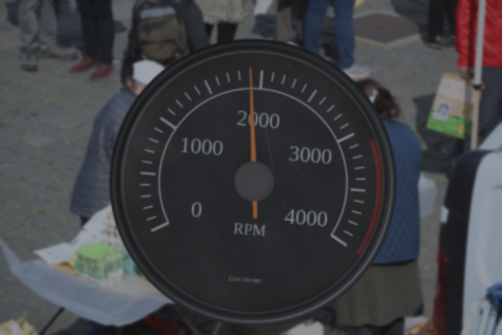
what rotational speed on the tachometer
1900 rpm
